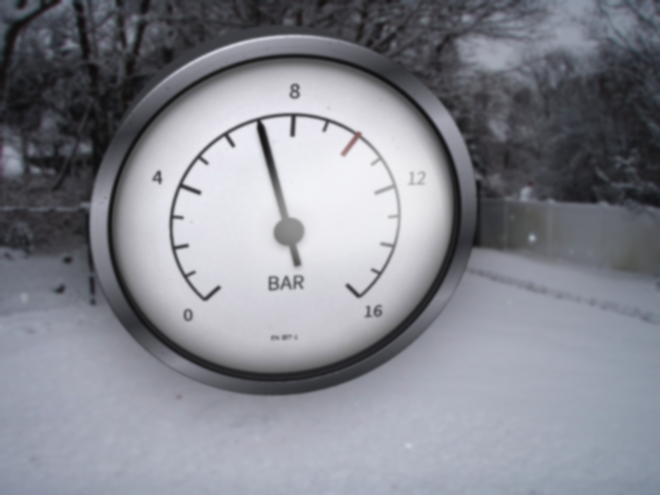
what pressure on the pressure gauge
7 bar
